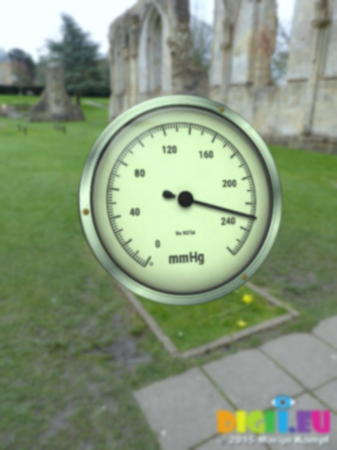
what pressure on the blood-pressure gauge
230 mmHg
